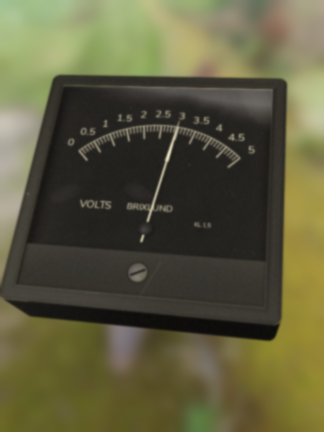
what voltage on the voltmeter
3 V
